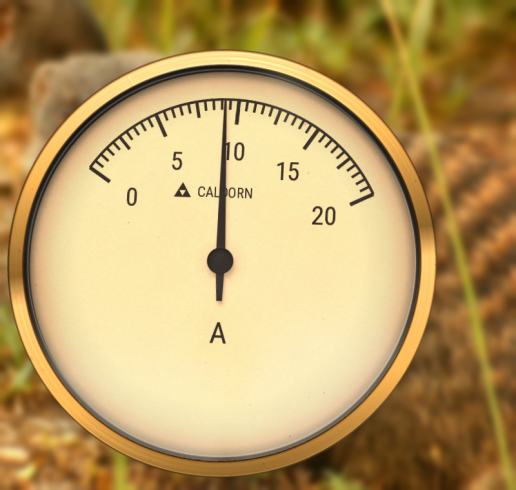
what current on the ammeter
9.25 A
